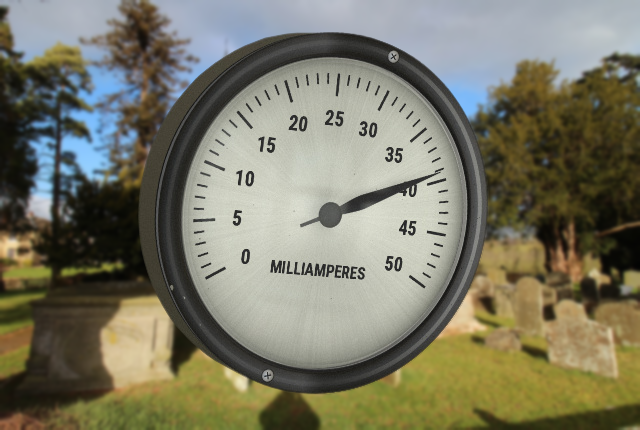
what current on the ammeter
39 mA
